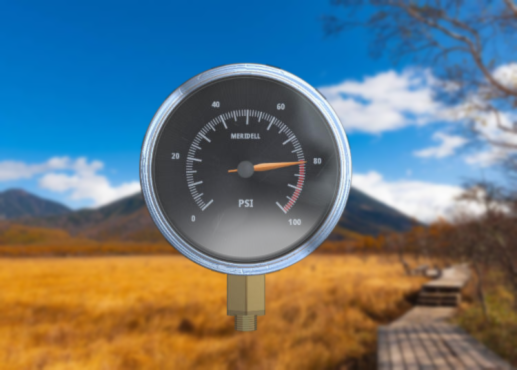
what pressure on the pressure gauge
80 psi
